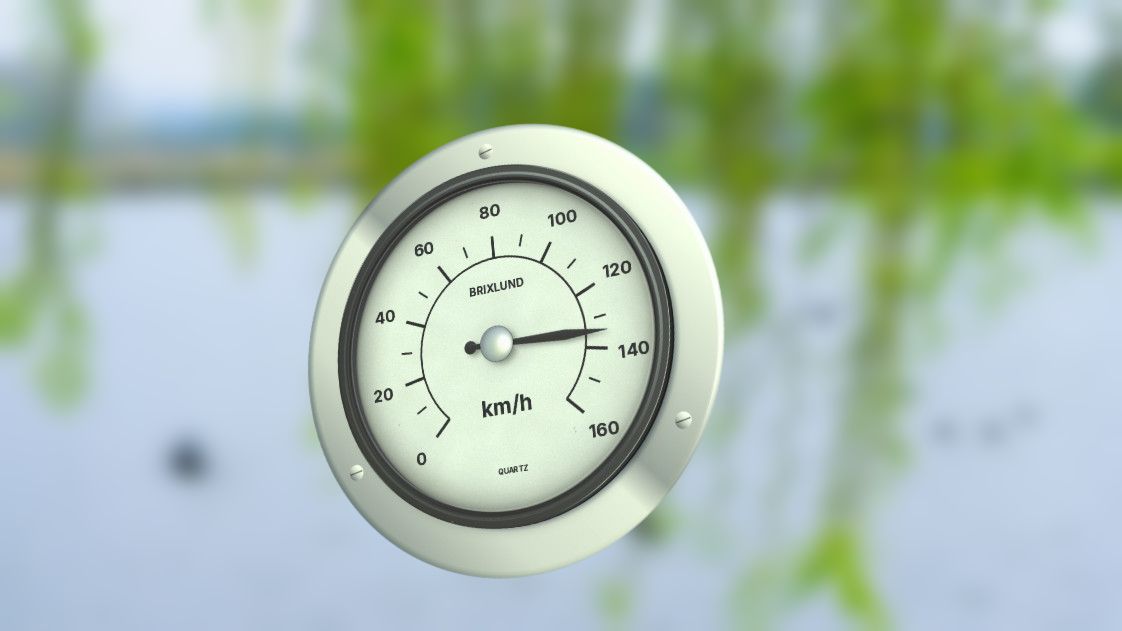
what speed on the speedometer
135 km/h
